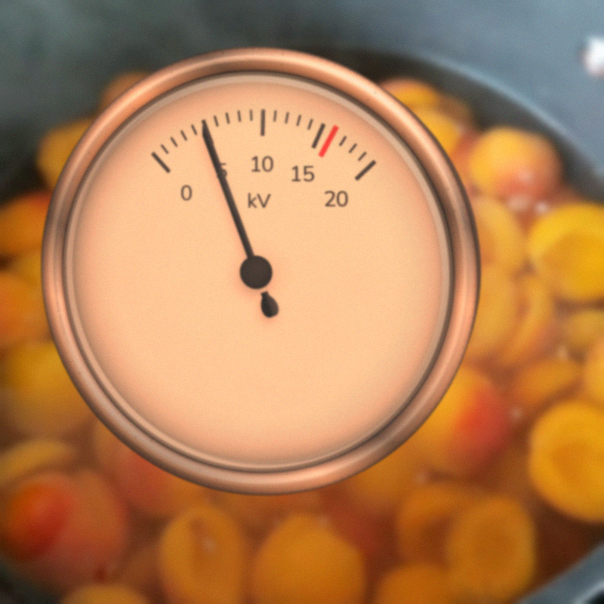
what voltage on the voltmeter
5 kV
